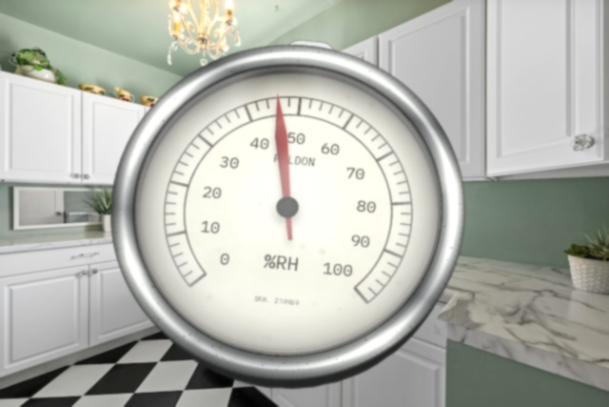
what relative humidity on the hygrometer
46 %
